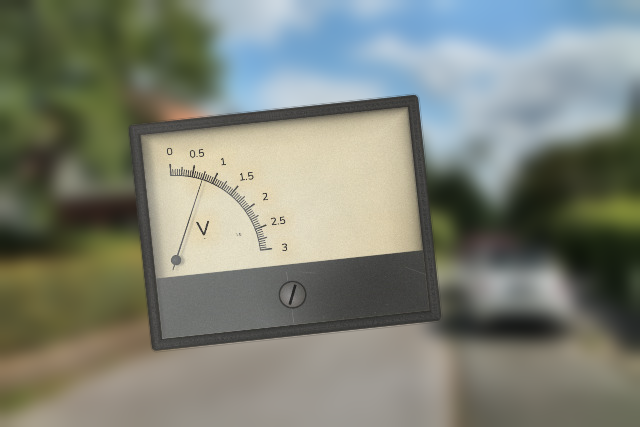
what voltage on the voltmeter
0.75 V
